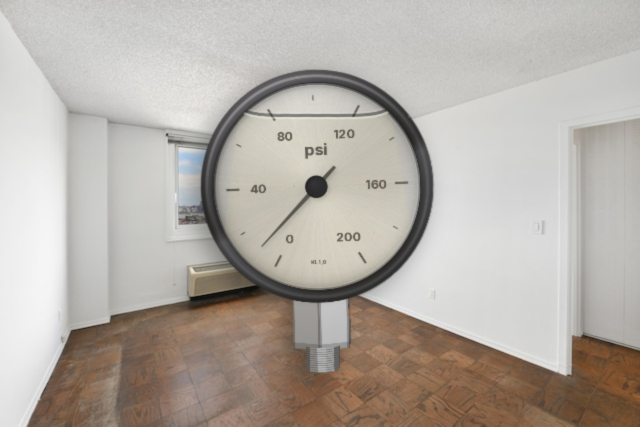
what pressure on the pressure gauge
10 psi
